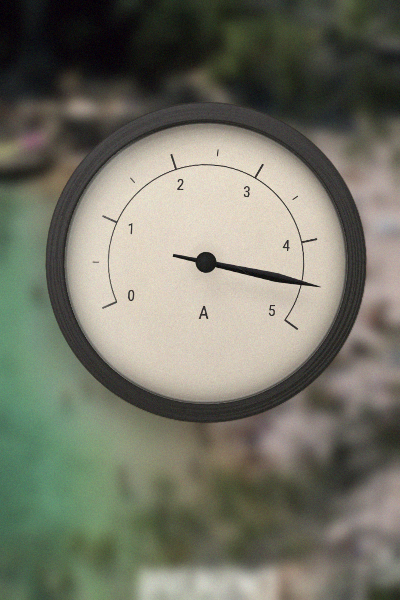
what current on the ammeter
4.5 A
